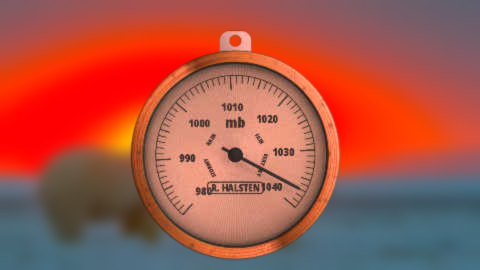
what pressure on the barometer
1037 mbar
